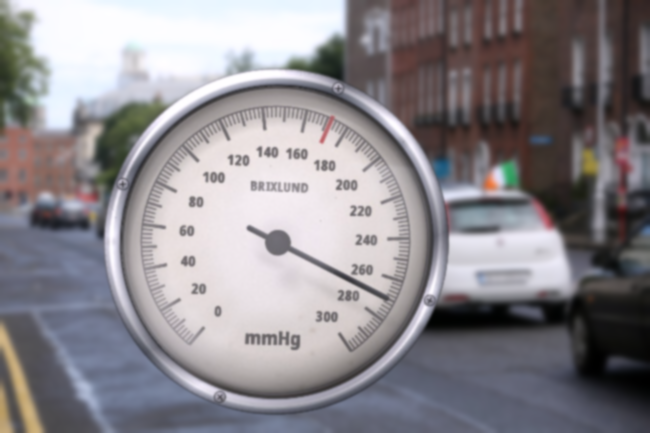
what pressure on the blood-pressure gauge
270 mmHg
